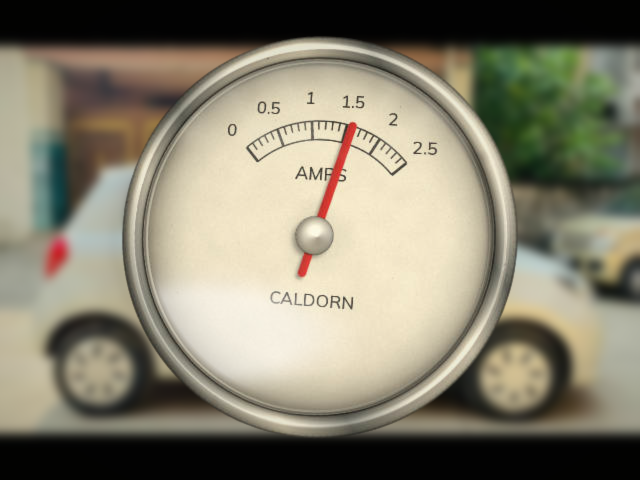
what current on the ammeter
1.6 A
